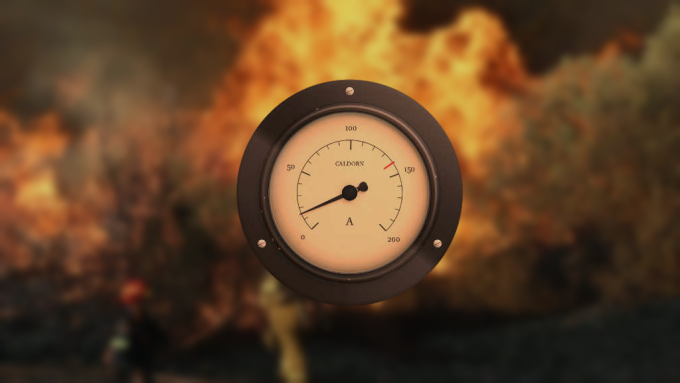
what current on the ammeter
15 A
